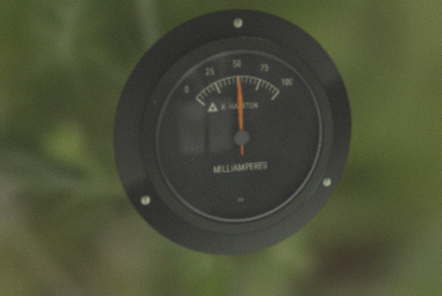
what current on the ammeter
50 mA
